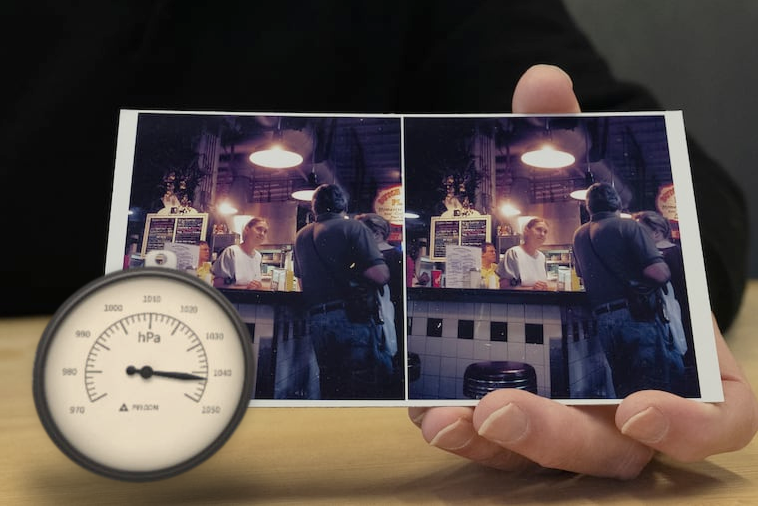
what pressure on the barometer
1042 hPa
